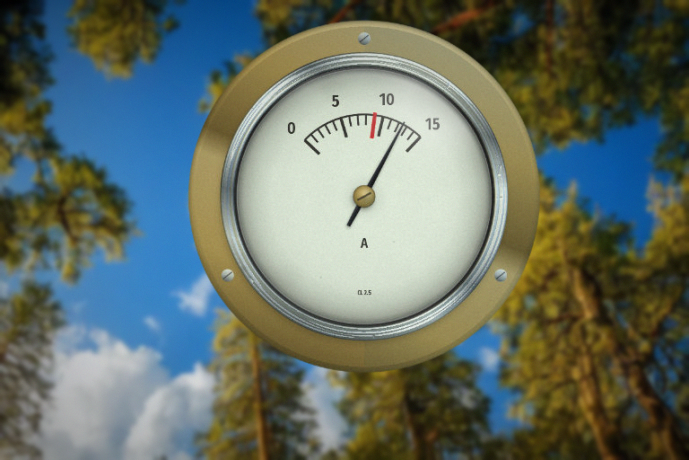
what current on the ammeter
12.5 A
